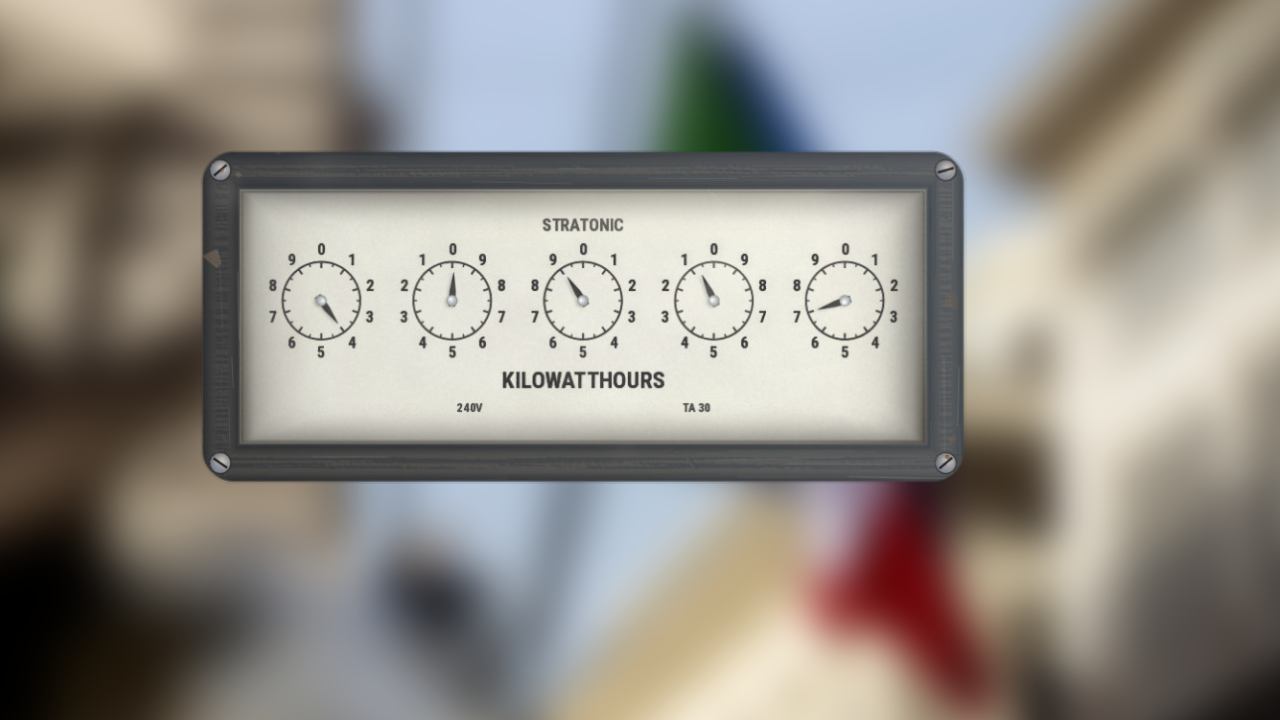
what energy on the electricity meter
39907 kWh
